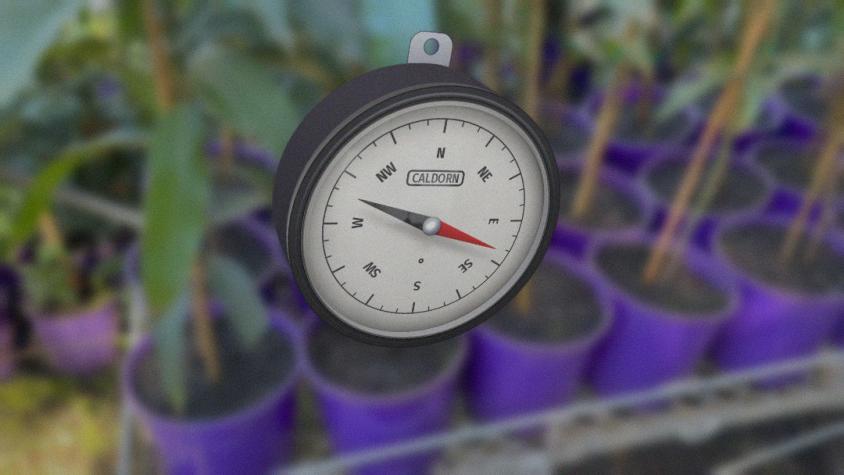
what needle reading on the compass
110 °
